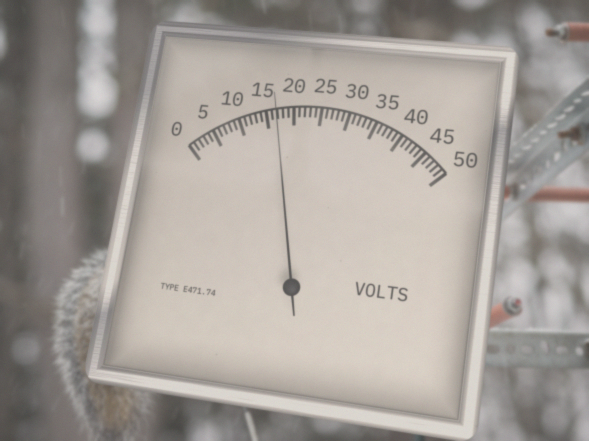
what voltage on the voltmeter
17 V
